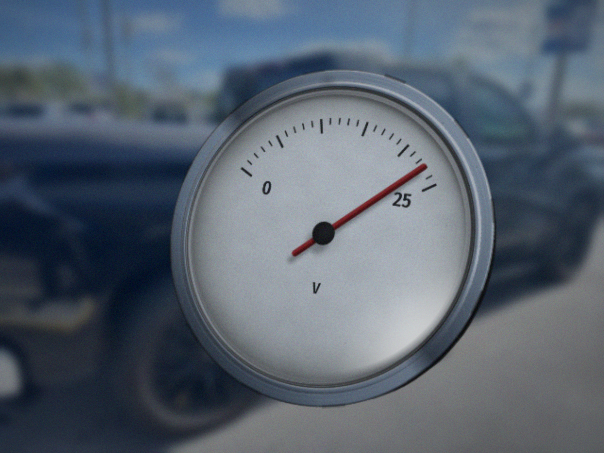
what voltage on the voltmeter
23 V
